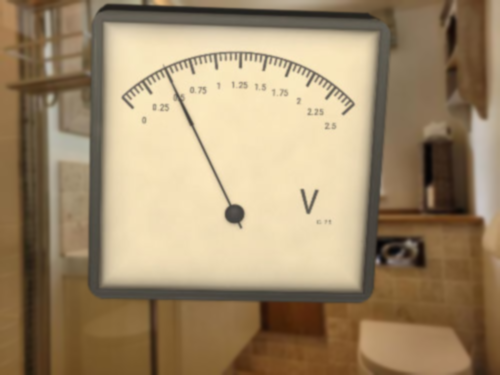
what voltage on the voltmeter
0.5 V
